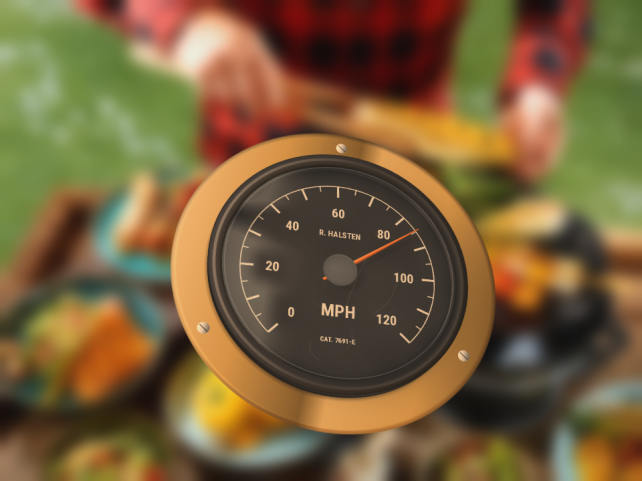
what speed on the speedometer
85 mph
